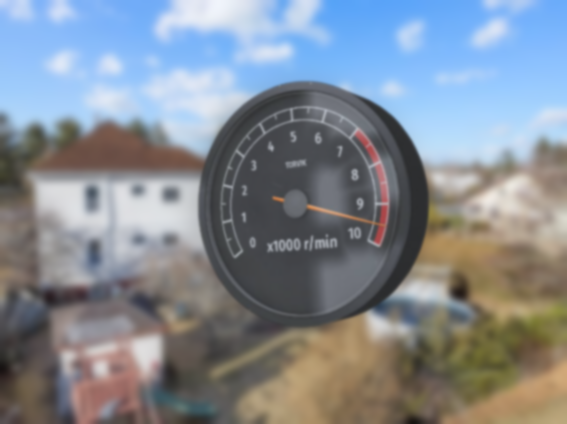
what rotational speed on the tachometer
9500 rpm
